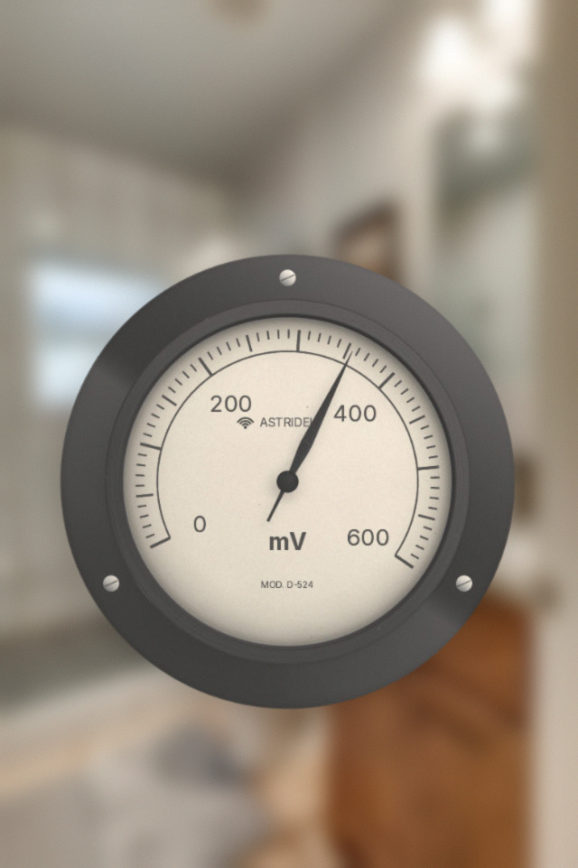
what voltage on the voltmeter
355 mV
